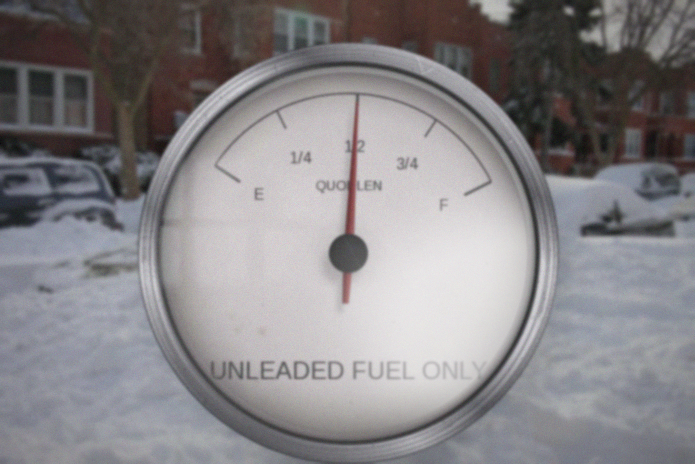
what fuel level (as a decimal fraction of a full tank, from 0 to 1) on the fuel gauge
0.5
